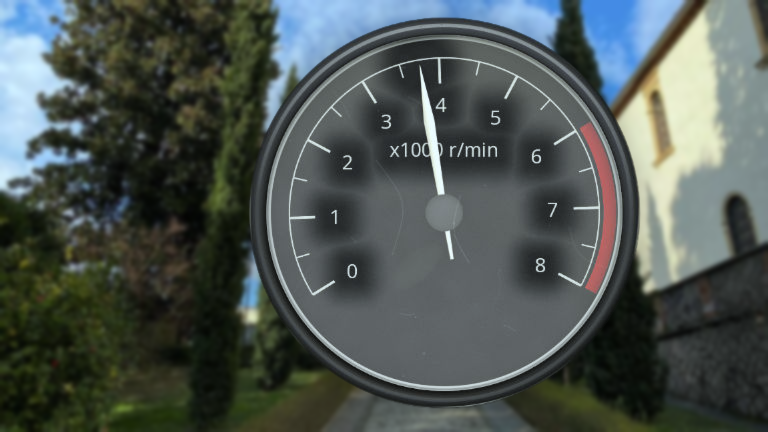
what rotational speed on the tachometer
3750 rpm
